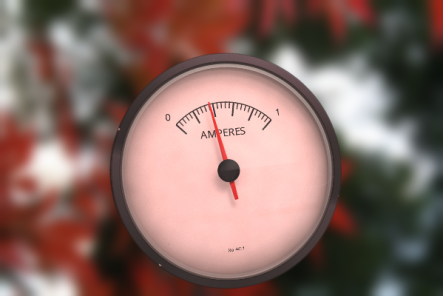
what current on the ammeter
0.36 A
